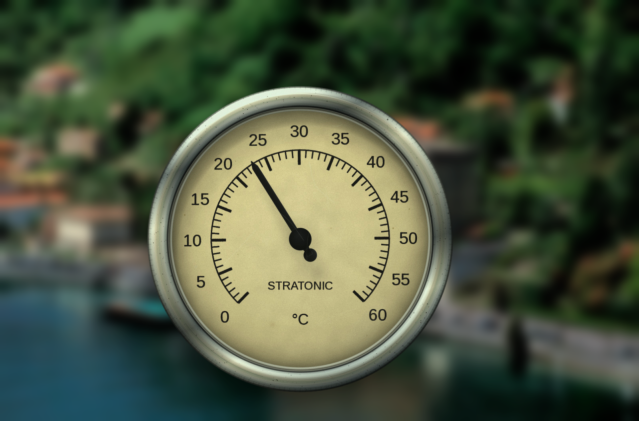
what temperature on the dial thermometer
23 °C
